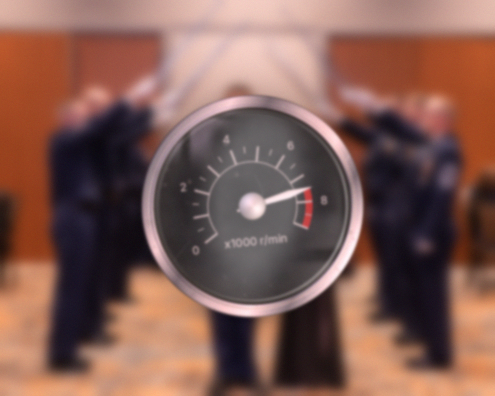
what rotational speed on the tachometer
7500 rpm
